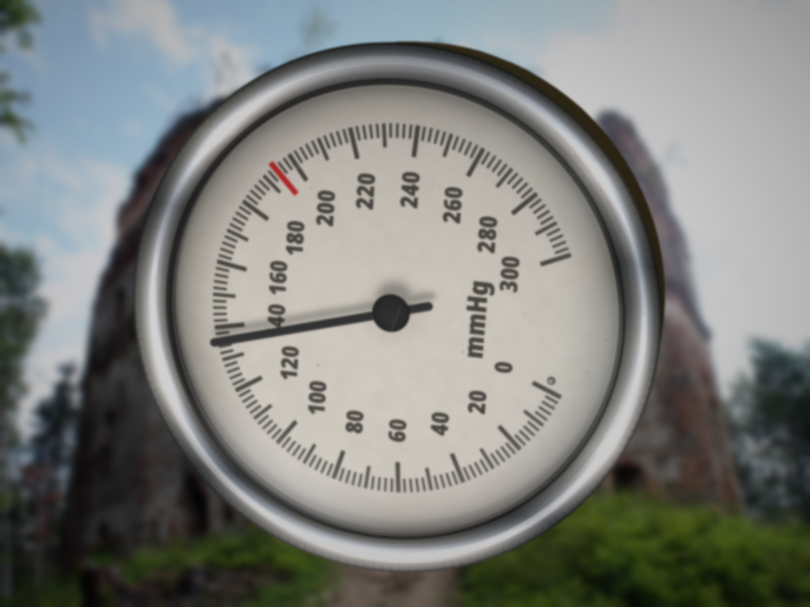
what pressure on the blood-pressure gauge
136 mmHg
